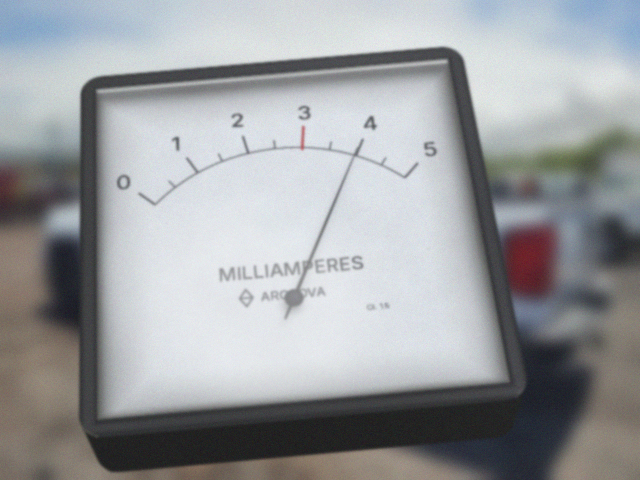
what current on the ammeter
4 mA
